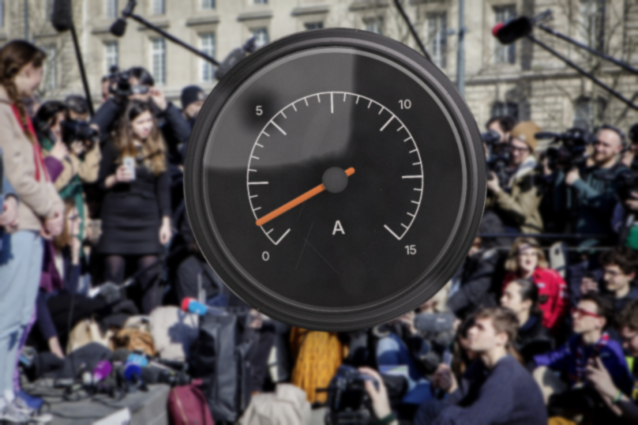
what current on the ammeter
1 A
